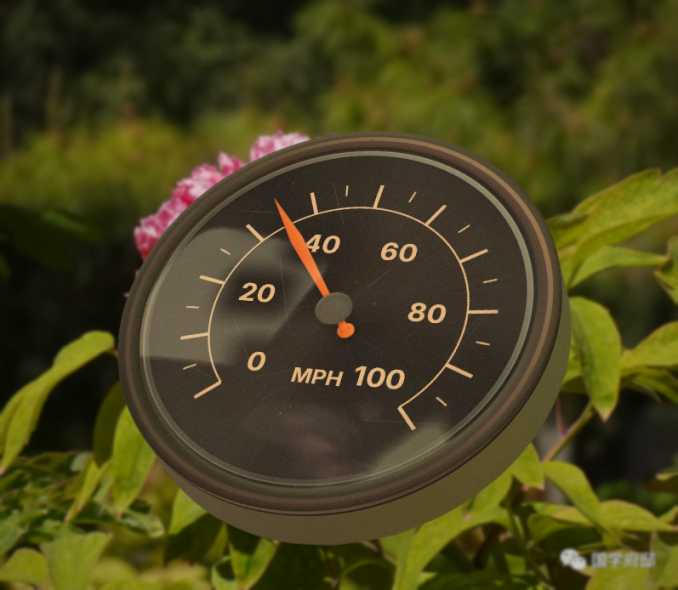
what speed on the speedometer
35 mph
